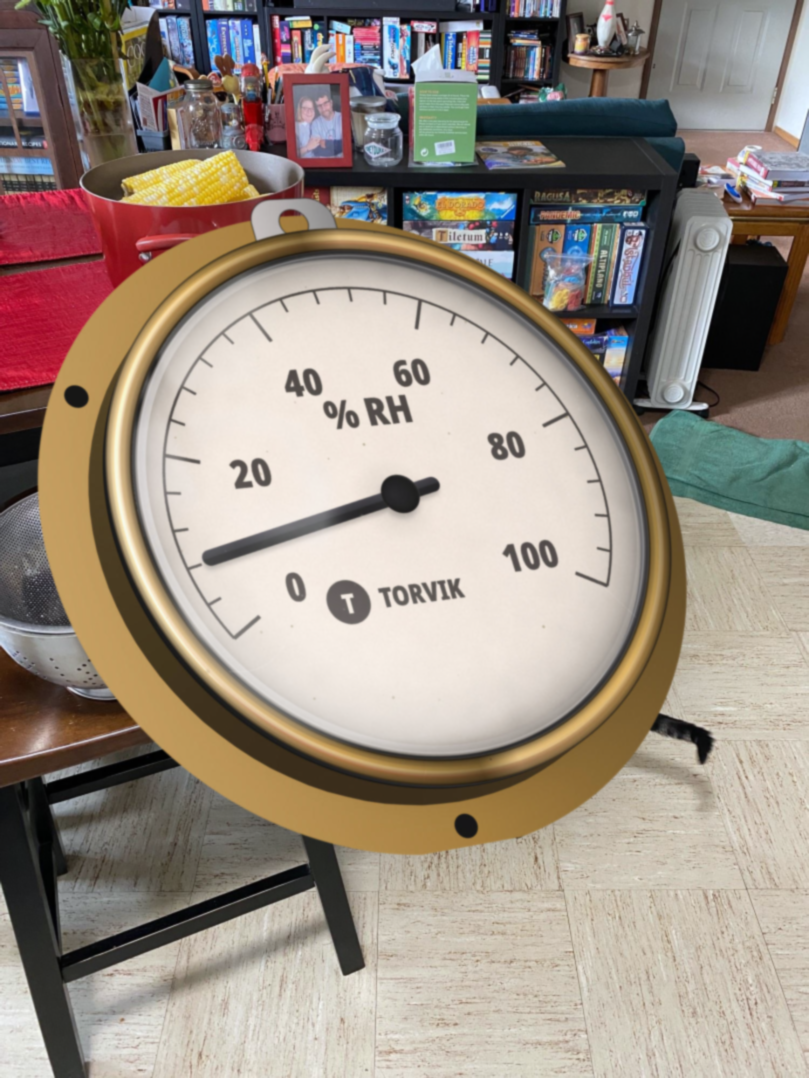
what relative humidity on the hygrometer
8 %
